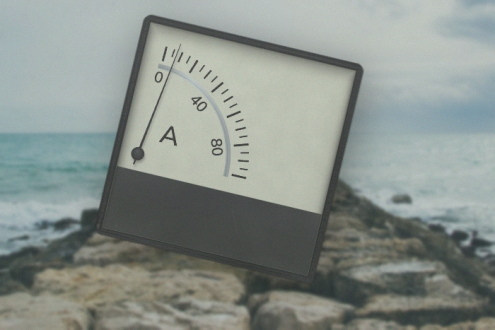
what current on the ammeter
7.5 A
